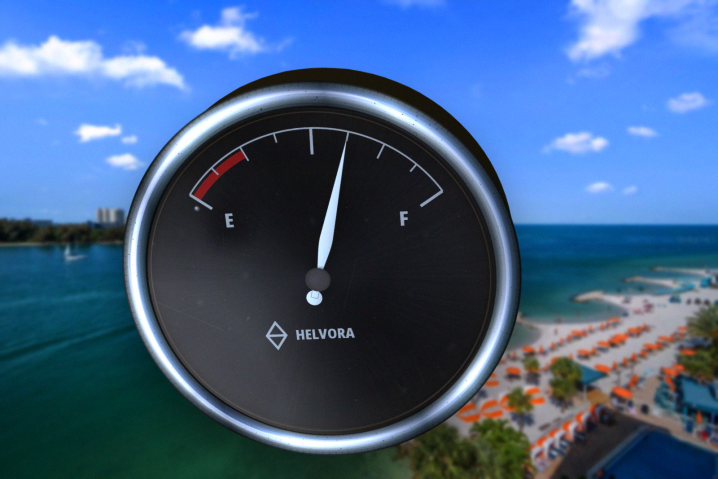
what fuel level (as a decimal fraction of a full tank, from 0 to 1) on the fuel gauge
0.625
